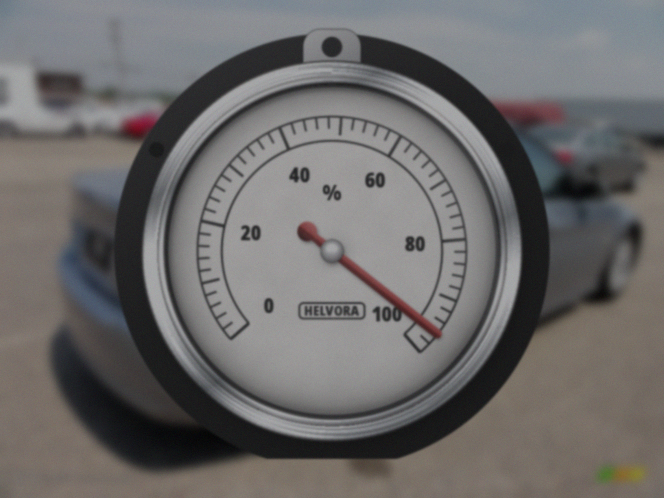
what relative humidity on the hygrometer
96 %
